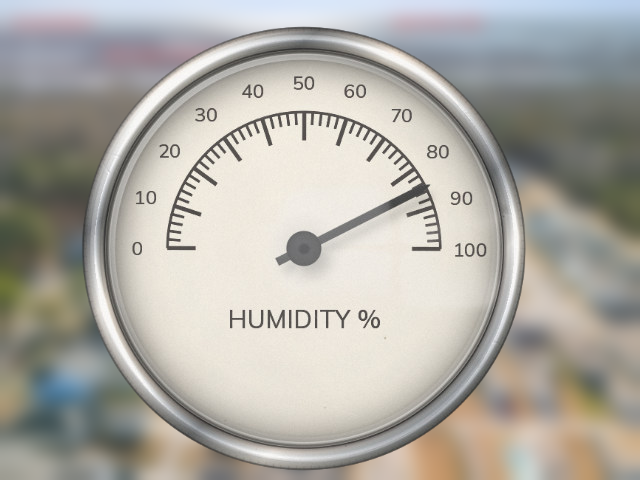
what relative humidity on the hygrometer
85 %
